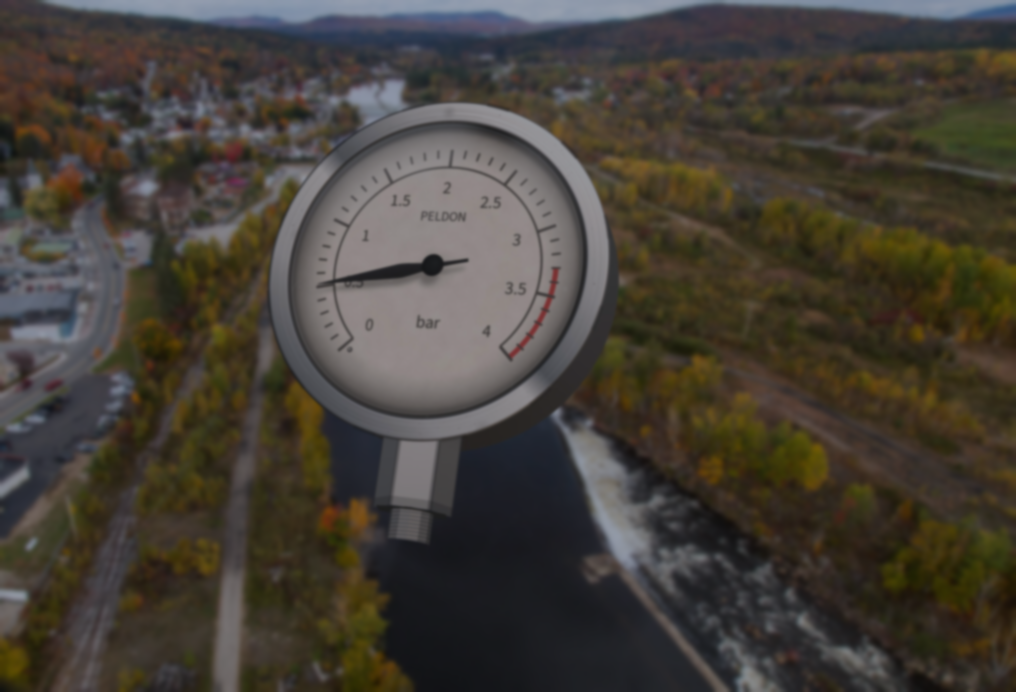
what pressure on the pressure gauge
0.5 bar
